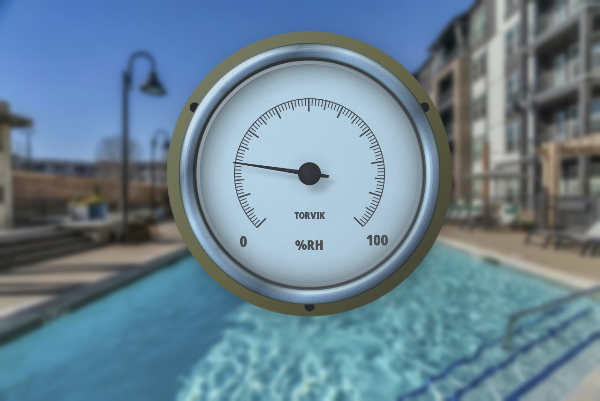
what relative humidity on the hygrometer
20 %
